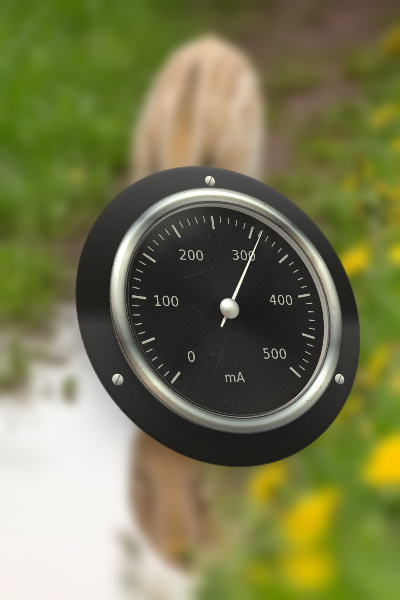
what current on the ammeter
310 mA
